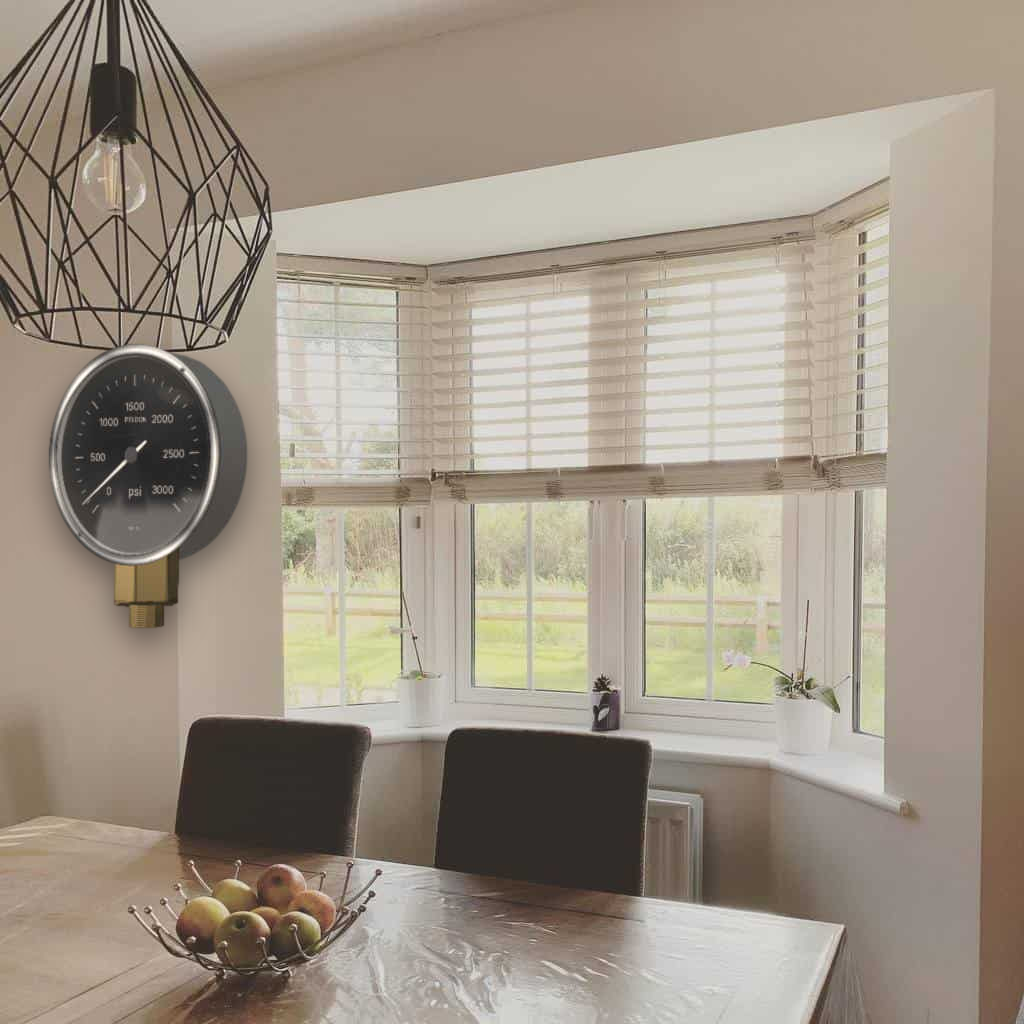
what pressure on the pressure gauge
100 psi
